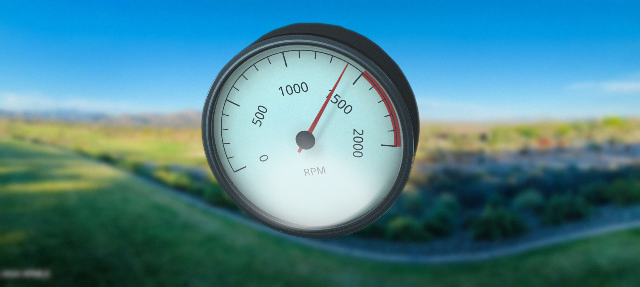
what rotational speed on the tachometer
1400 rpm
